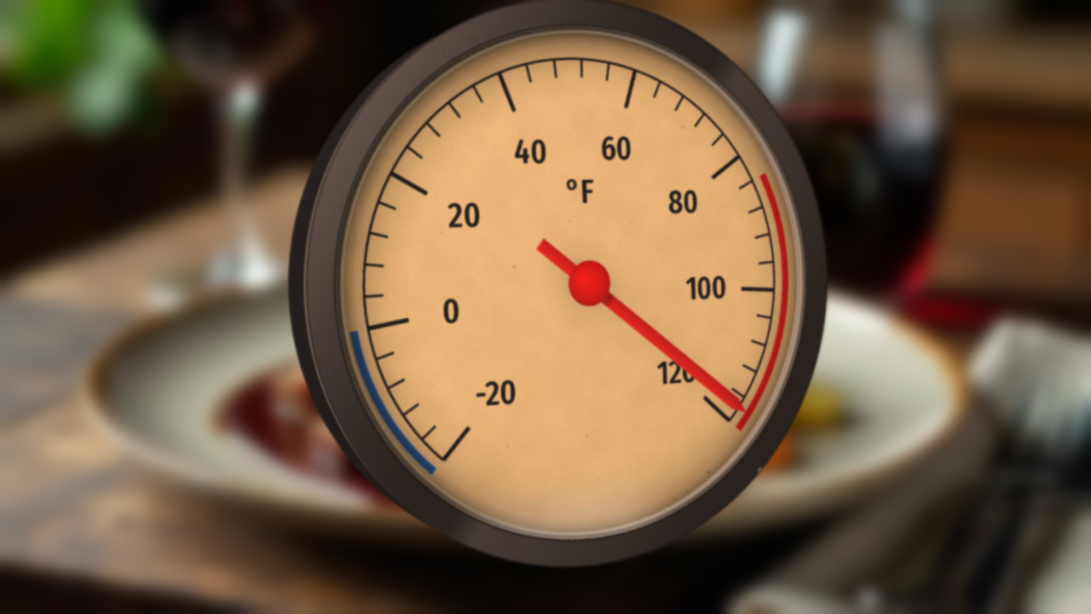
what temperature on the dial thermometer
118 °F
